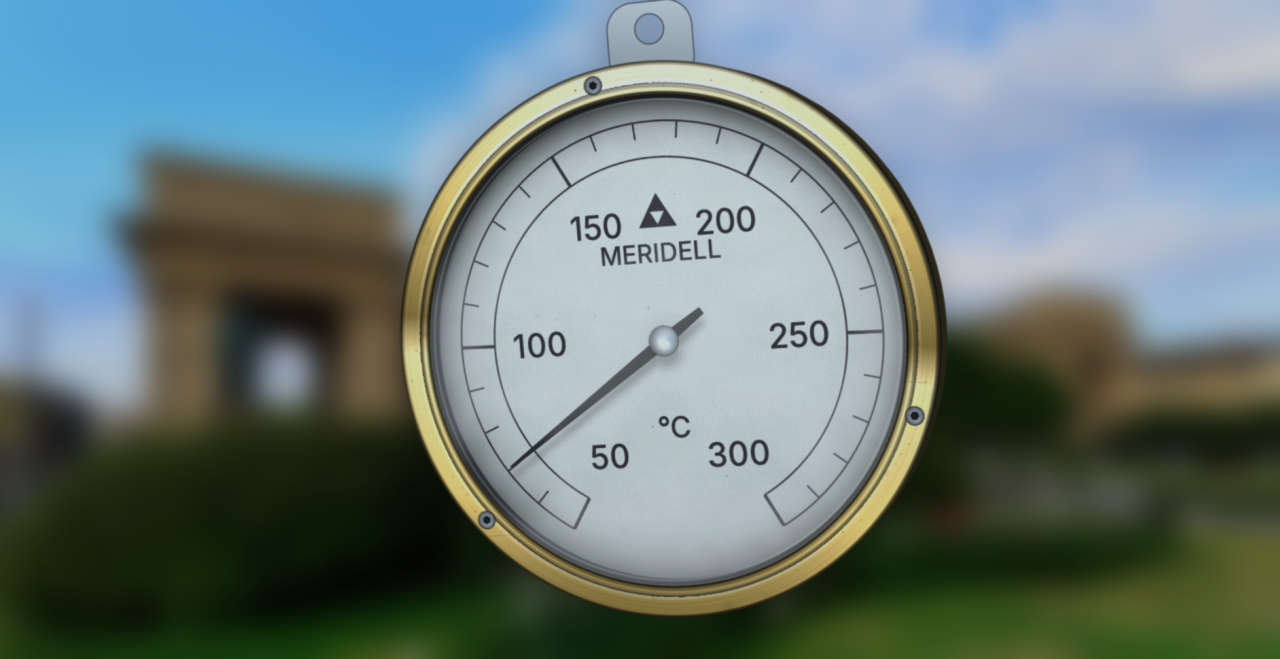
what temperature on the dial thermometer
70 °C
